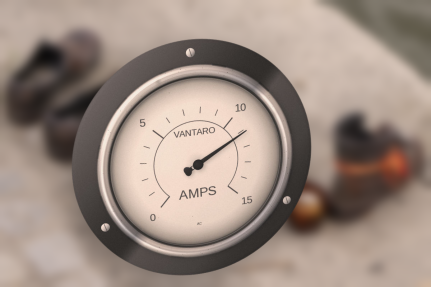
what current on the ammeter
11 A
